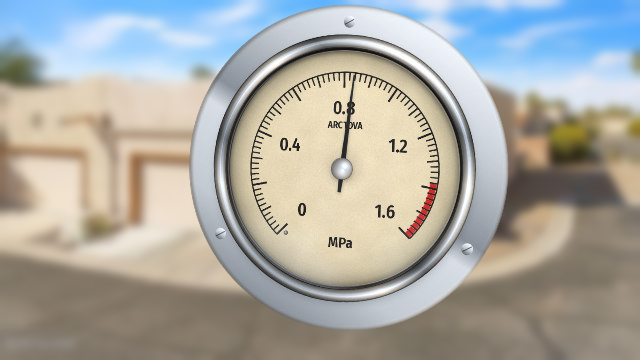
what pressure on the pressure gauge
0.84 MPa
